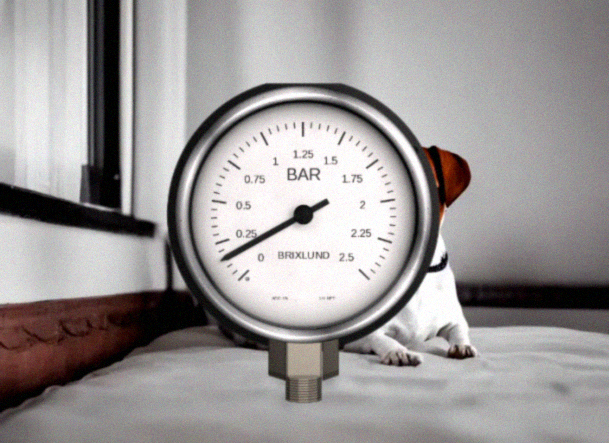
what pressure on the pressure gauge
0.15 bar
